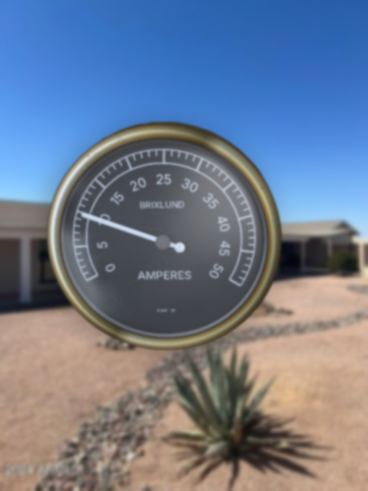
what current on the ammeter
10 A
